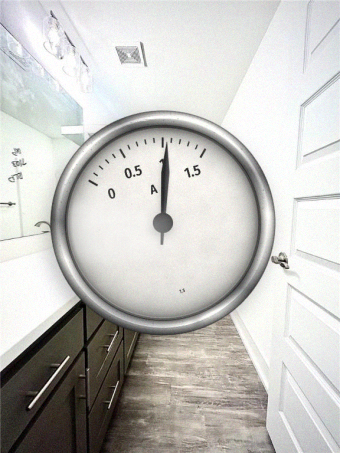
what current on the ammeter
1.05 A
